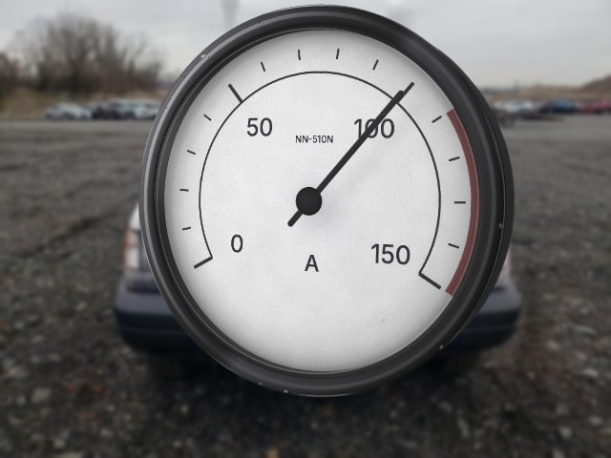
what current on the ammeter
100 A
